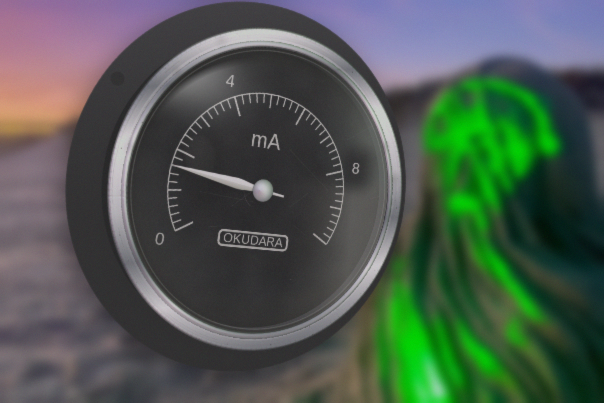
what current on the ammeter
1.6 mA
